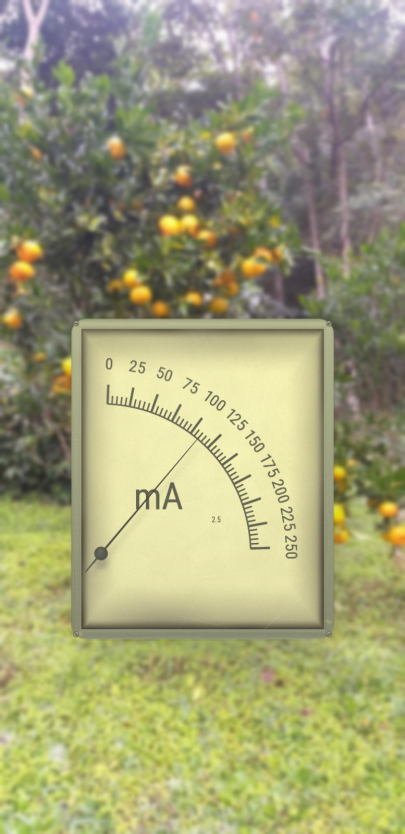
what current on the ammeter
110 mA
